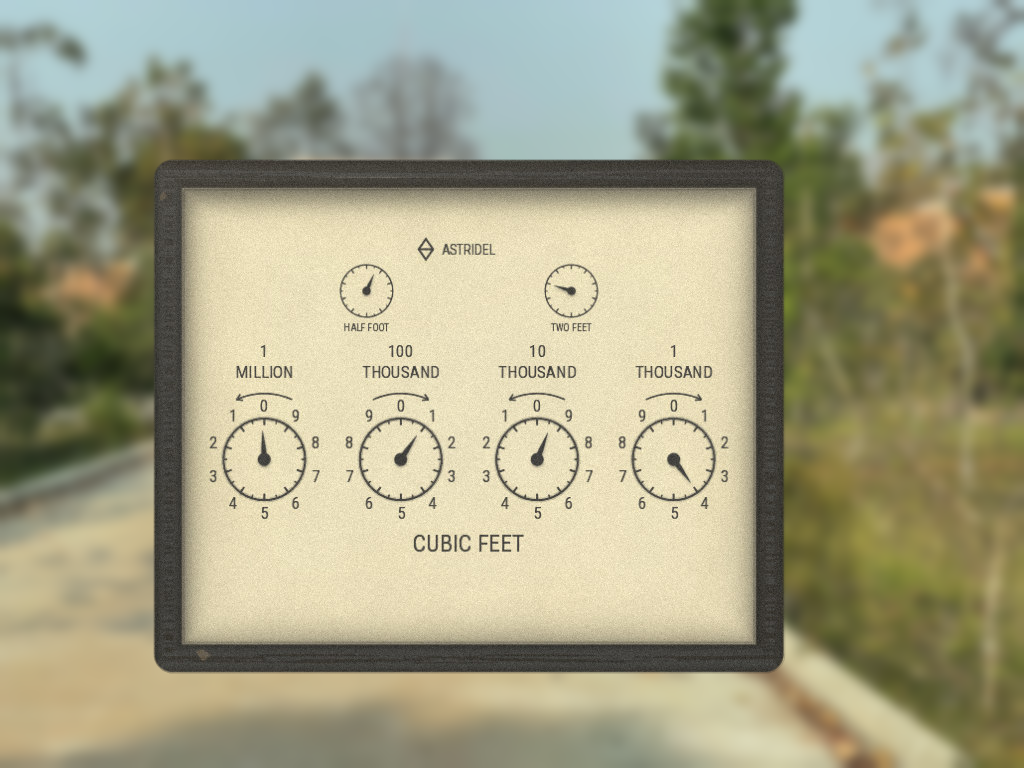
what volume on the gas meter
9400 ft³
